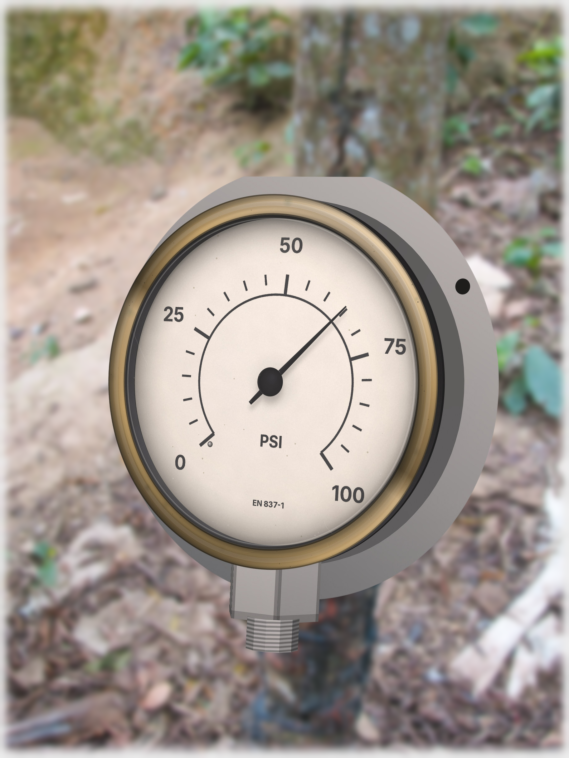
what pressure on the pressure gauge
65 psi
